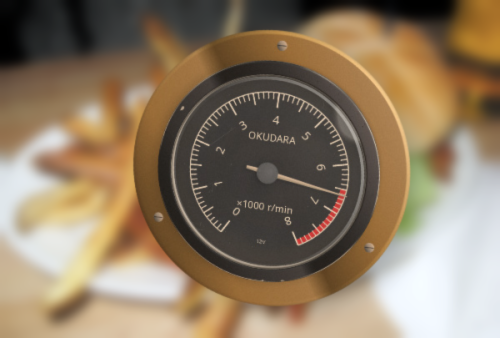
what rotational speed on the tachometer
6600 rpm
